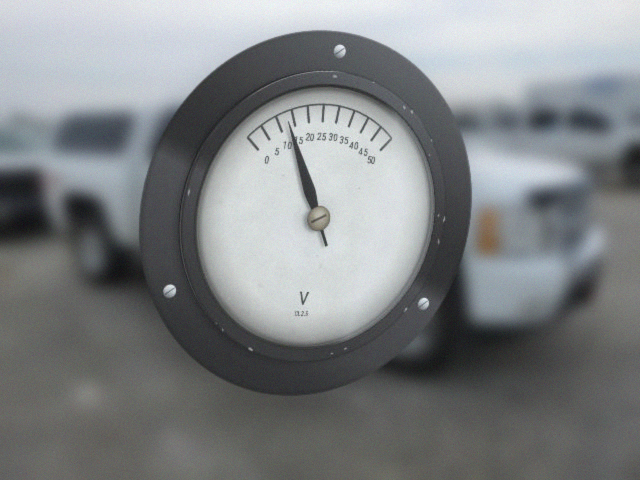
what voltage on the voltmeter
12.5 V
